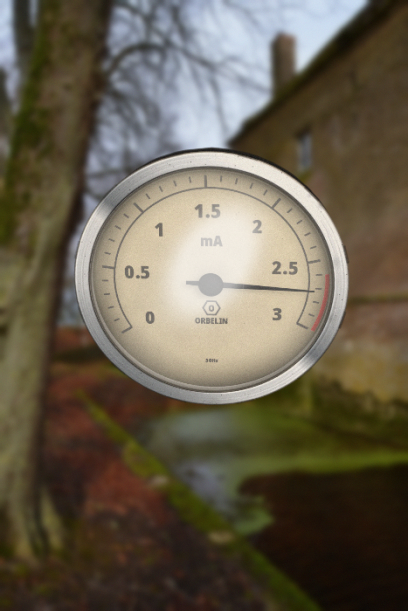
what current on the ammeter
2.7 mA
